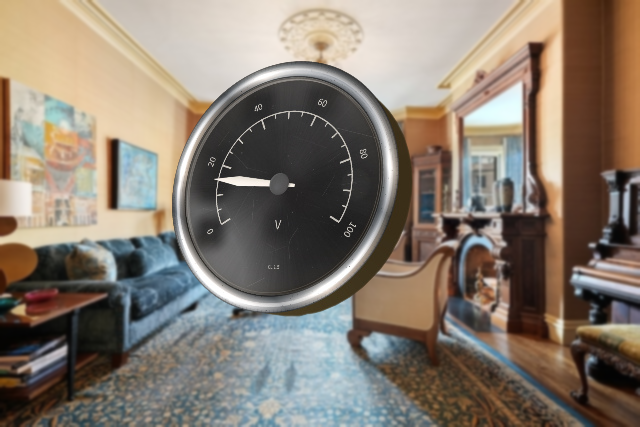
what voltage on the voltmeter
15 V
